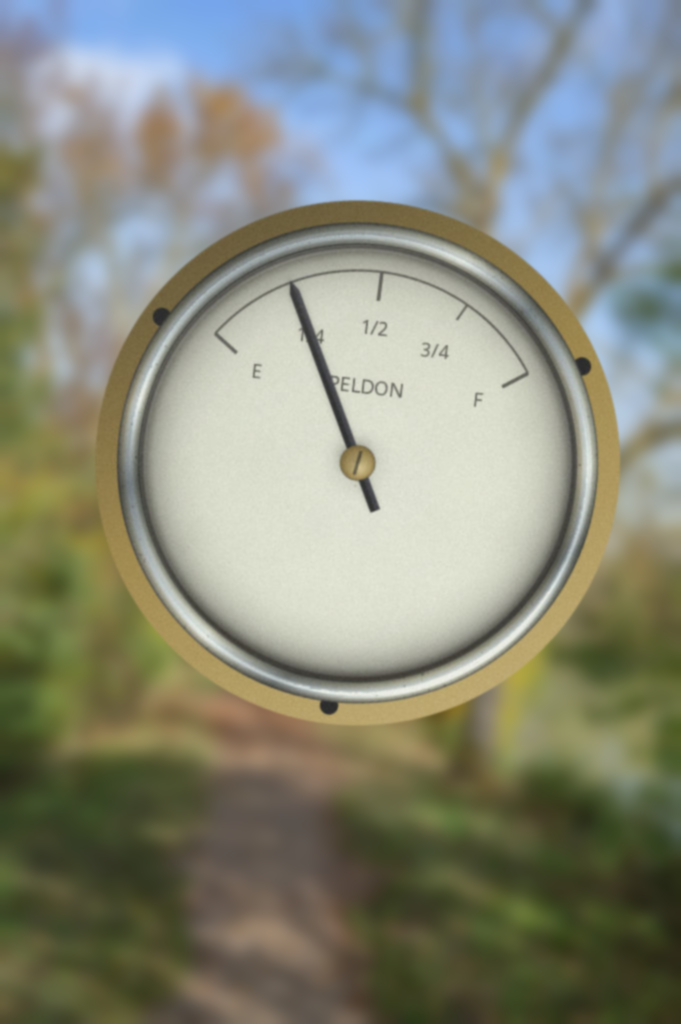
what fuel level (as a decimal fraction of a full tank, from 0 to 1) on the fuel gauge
0.25
